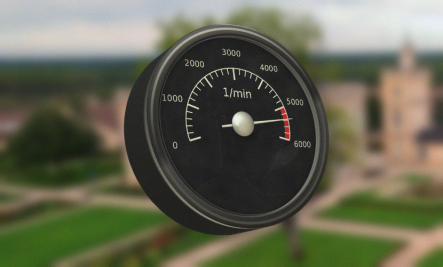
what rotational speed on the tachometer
5400 rpm
